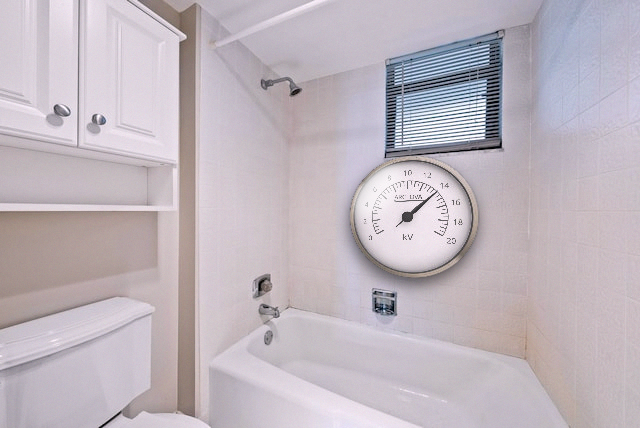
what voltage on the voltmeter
14 kV
